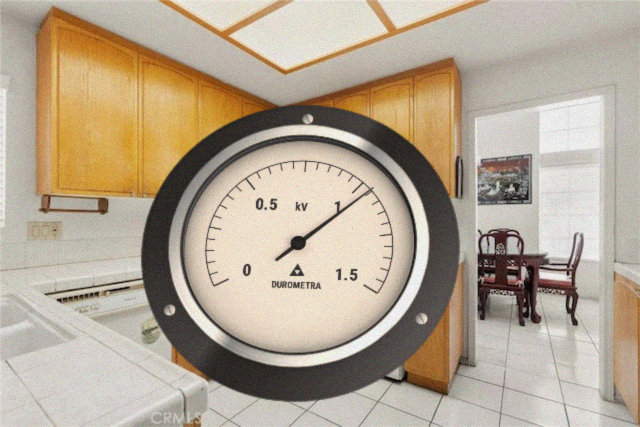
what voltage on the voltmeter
1.05 kV
